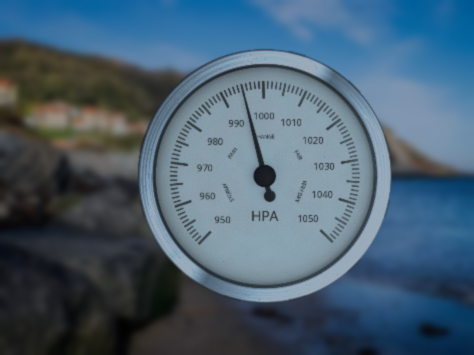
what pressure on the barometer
995 hPa
